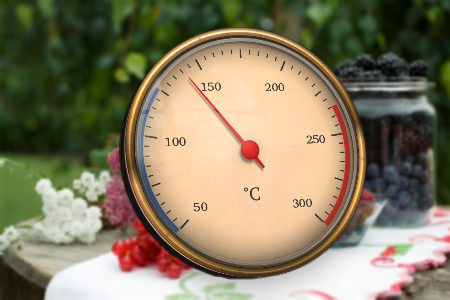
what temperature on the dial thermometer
140 °C
